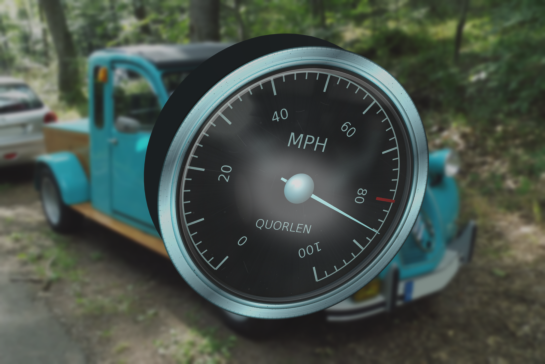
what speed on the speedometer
86 mph
